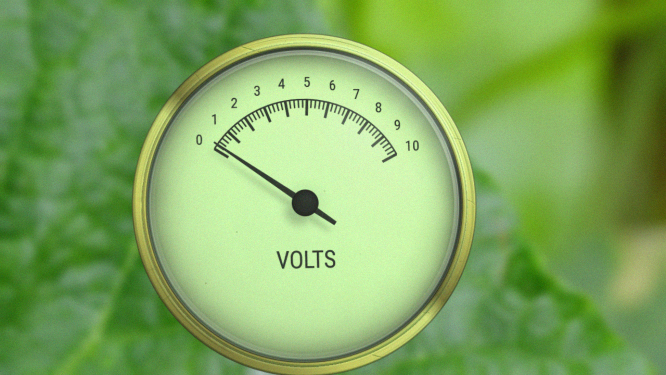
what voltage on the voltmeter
0.2 V
